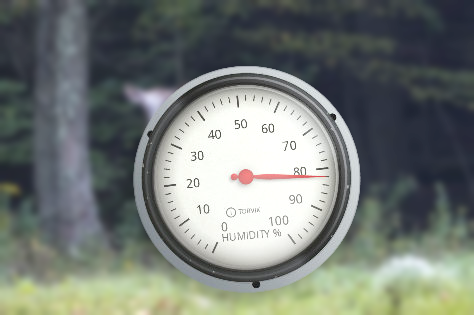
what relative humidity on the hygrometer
82 %
